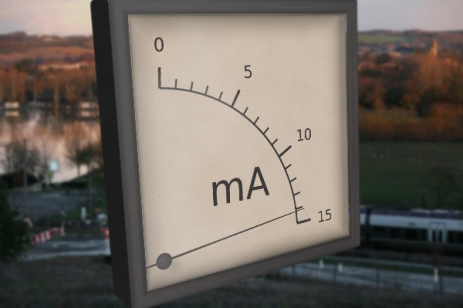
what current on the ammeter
14 mA
